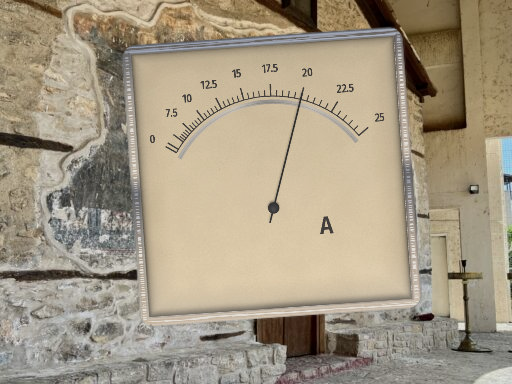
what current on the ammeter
20 A
